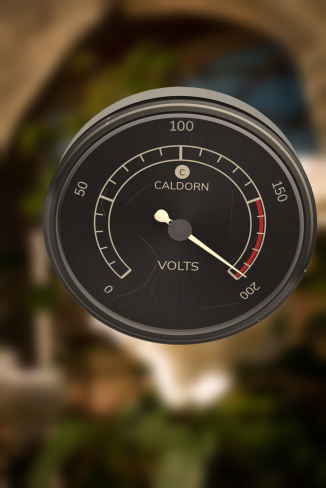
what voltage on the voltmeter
195 V
